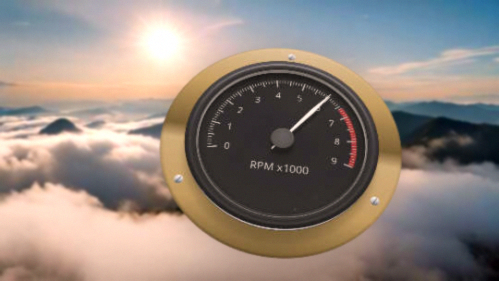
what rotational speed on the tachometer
6000 rpm
